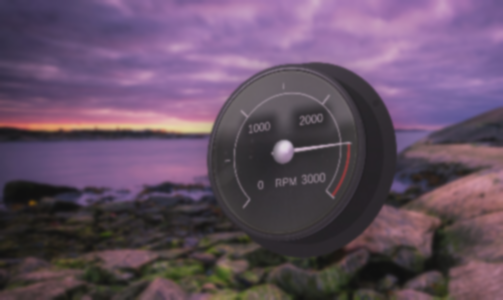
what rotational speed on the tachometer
2500 rpm
